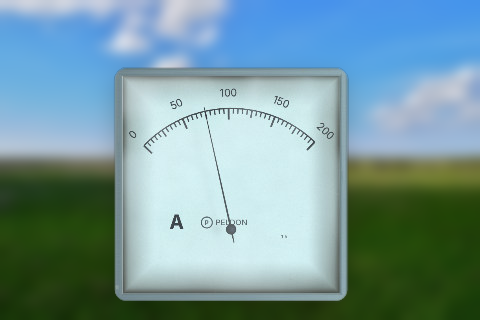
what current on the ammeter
75 A
